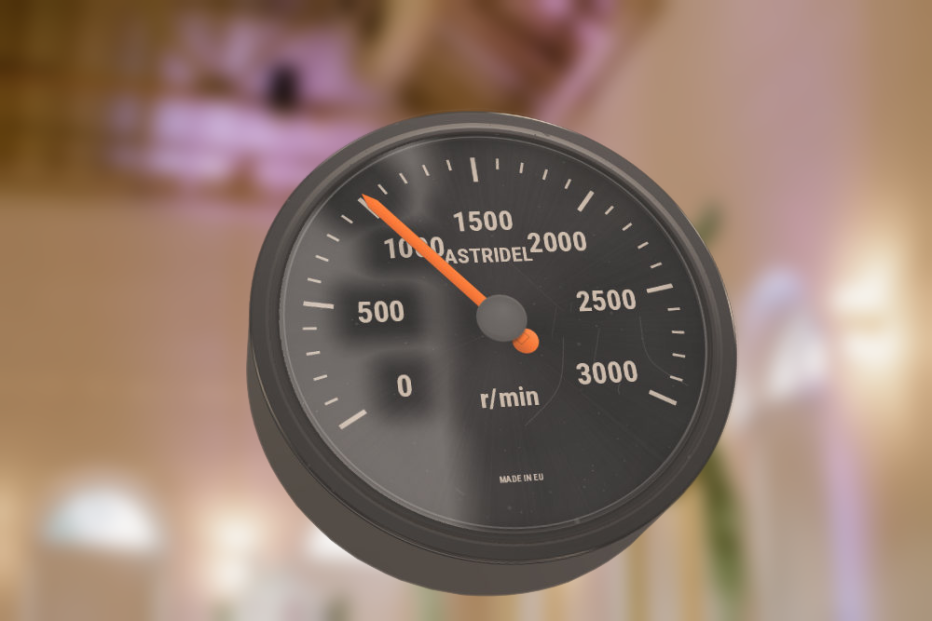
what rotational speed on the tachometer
1000 rpm
